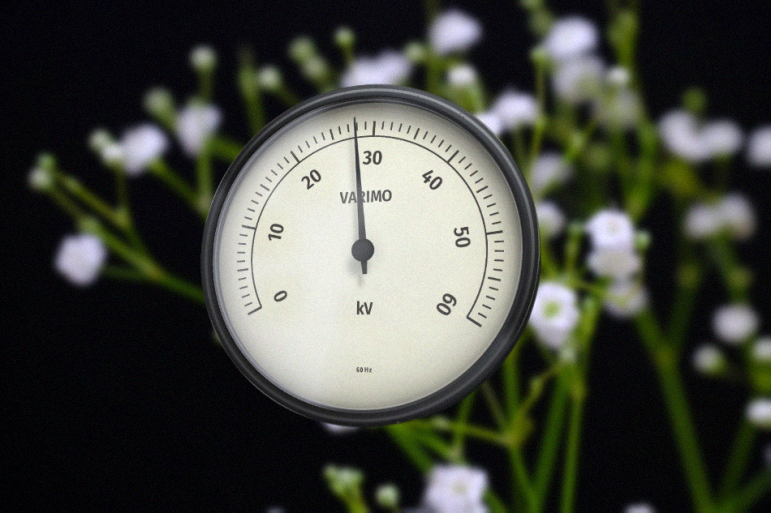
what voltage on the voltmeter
28 kV
